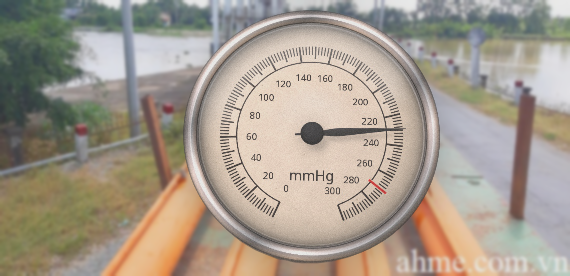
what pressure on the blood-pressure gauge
230 mmHg
